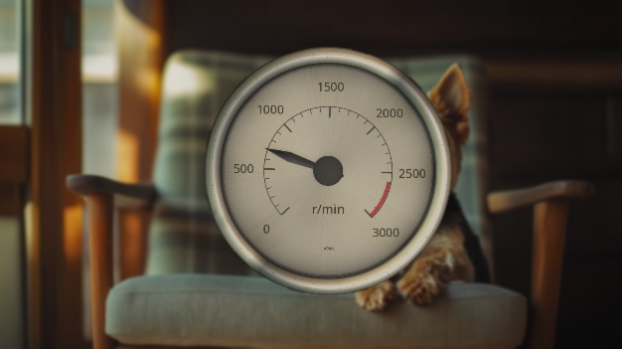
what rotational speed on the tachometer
700 rpm
